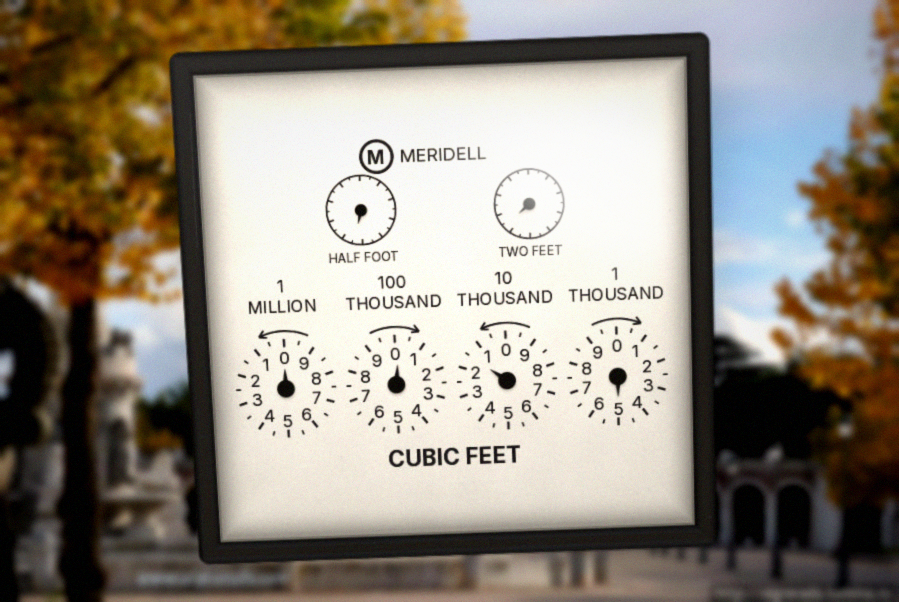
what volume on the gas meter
1500 ft³
